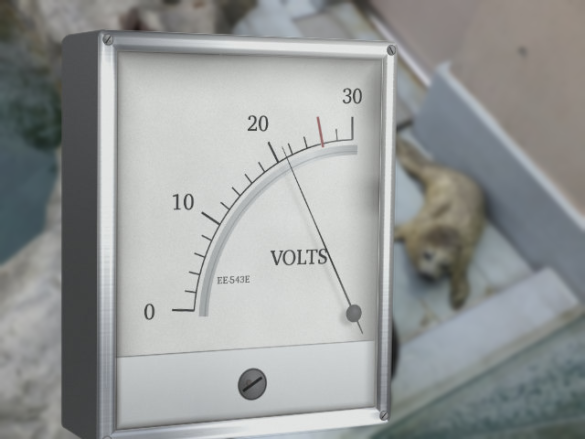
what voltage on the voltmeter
21 V
